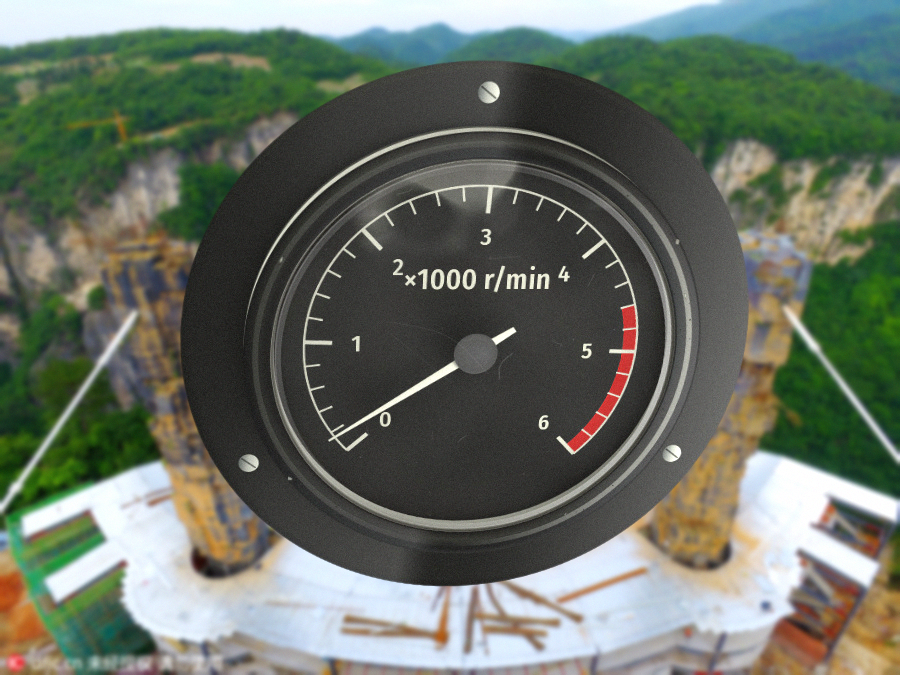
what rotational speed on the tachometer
200 rpm
